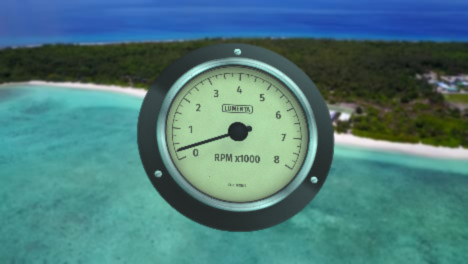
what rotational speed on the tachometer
250 rpm
